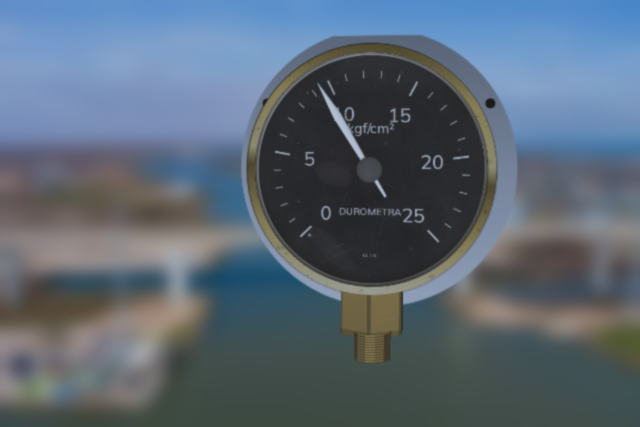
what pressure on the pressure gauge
9.5 kg/cm²
